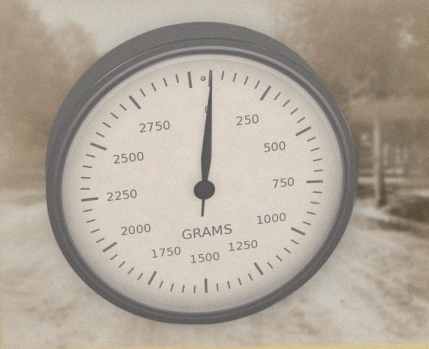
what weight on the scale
0 g
